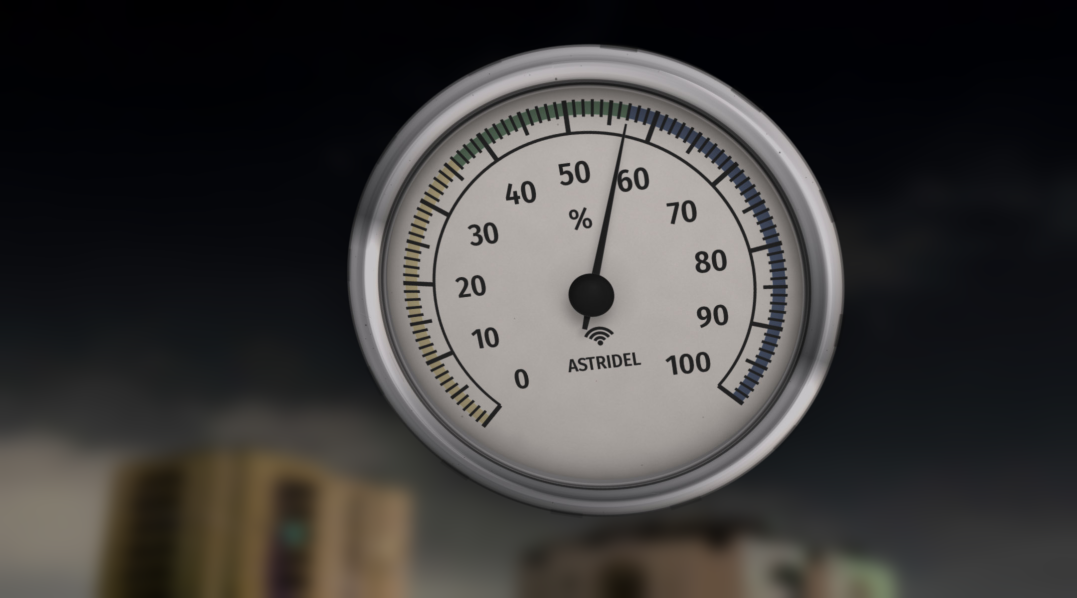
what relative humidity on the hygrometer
57 %
